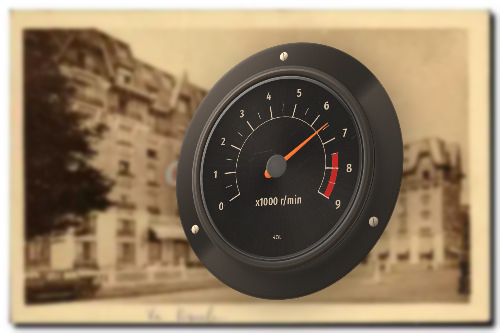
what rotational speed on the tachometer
6500 rpm
